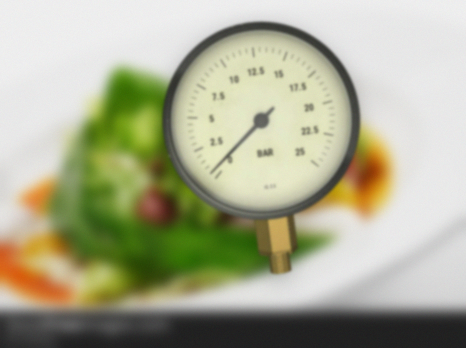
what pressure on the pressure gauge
0.5 bar
